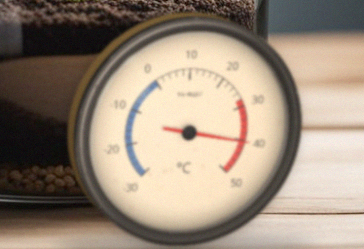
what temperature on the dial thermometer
40 °C
